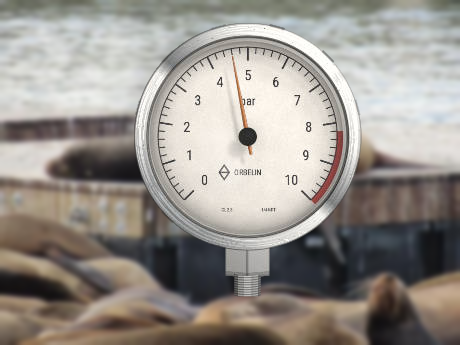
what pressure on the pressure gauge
4.6 bar
